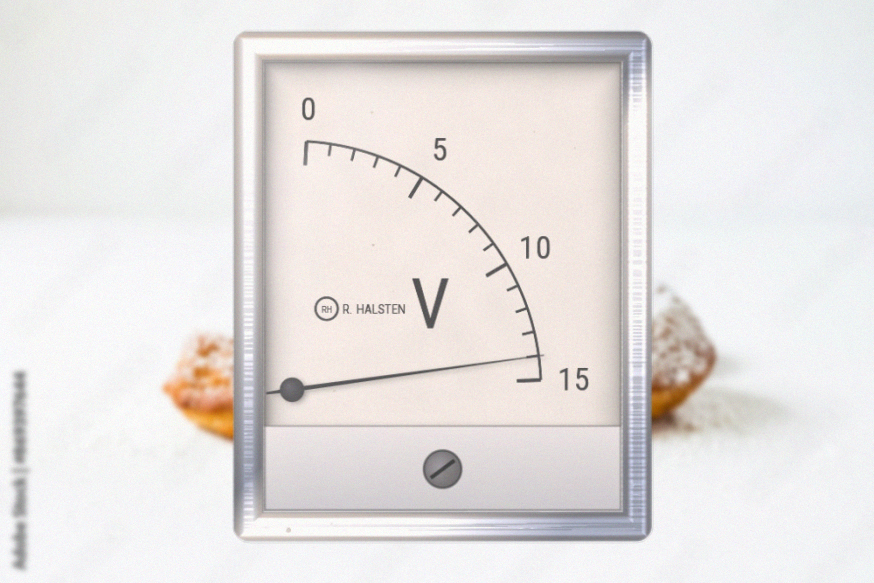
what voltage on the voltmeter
14 V
